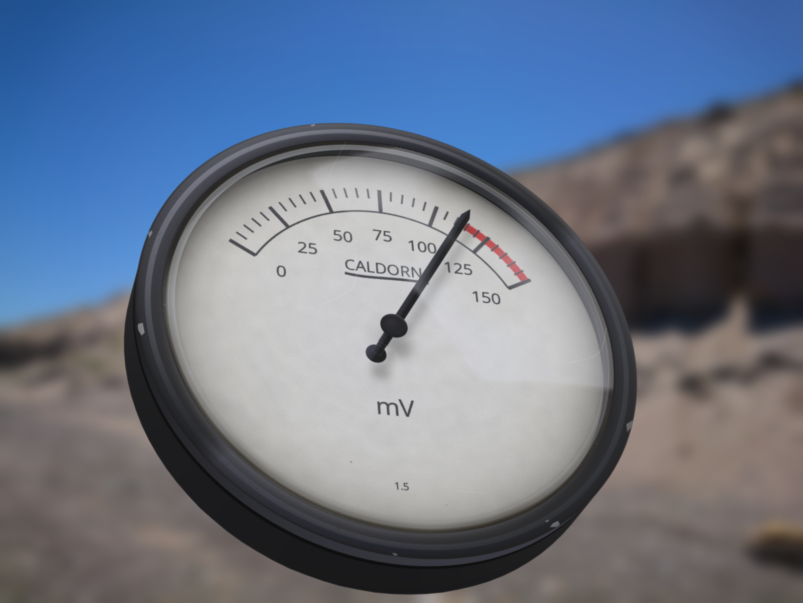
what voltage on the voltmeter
112.5 mV
